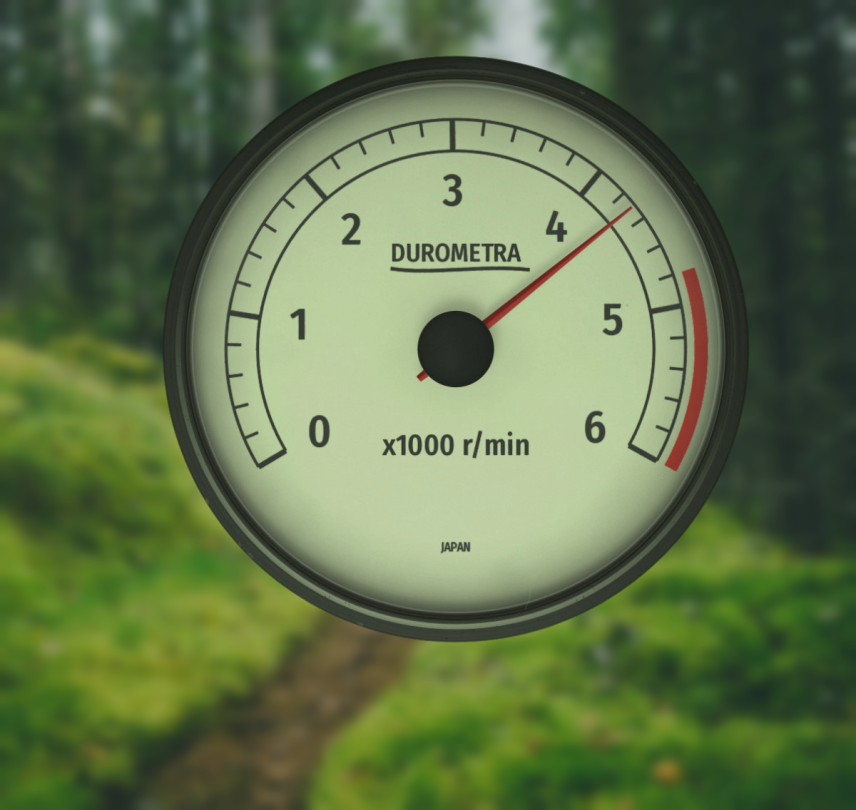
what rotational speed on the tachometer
4300 rpm
